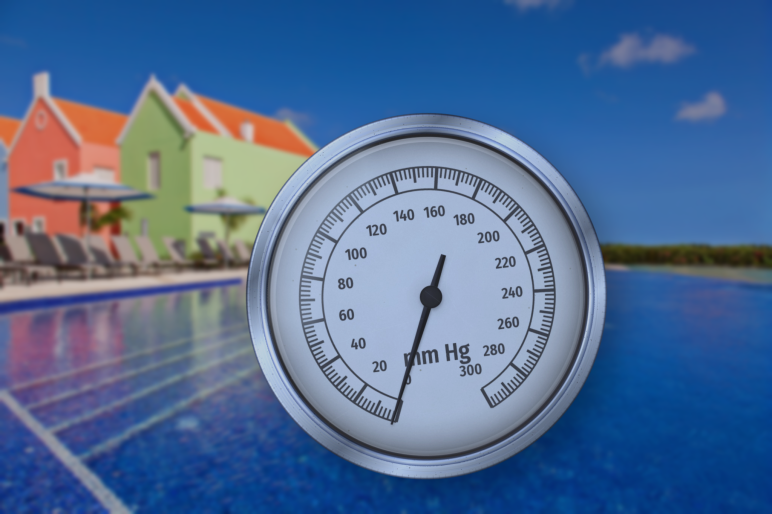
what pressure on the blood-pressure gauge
2 mmHg
